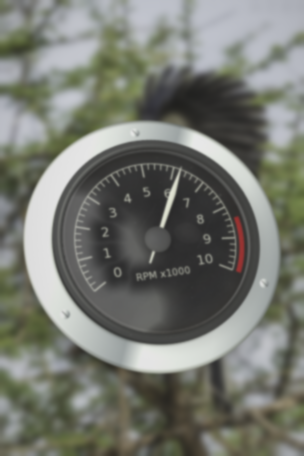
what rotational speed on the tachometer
6200 rpm
